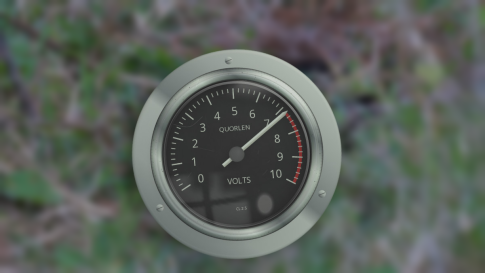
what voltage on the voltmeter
7.2 V
